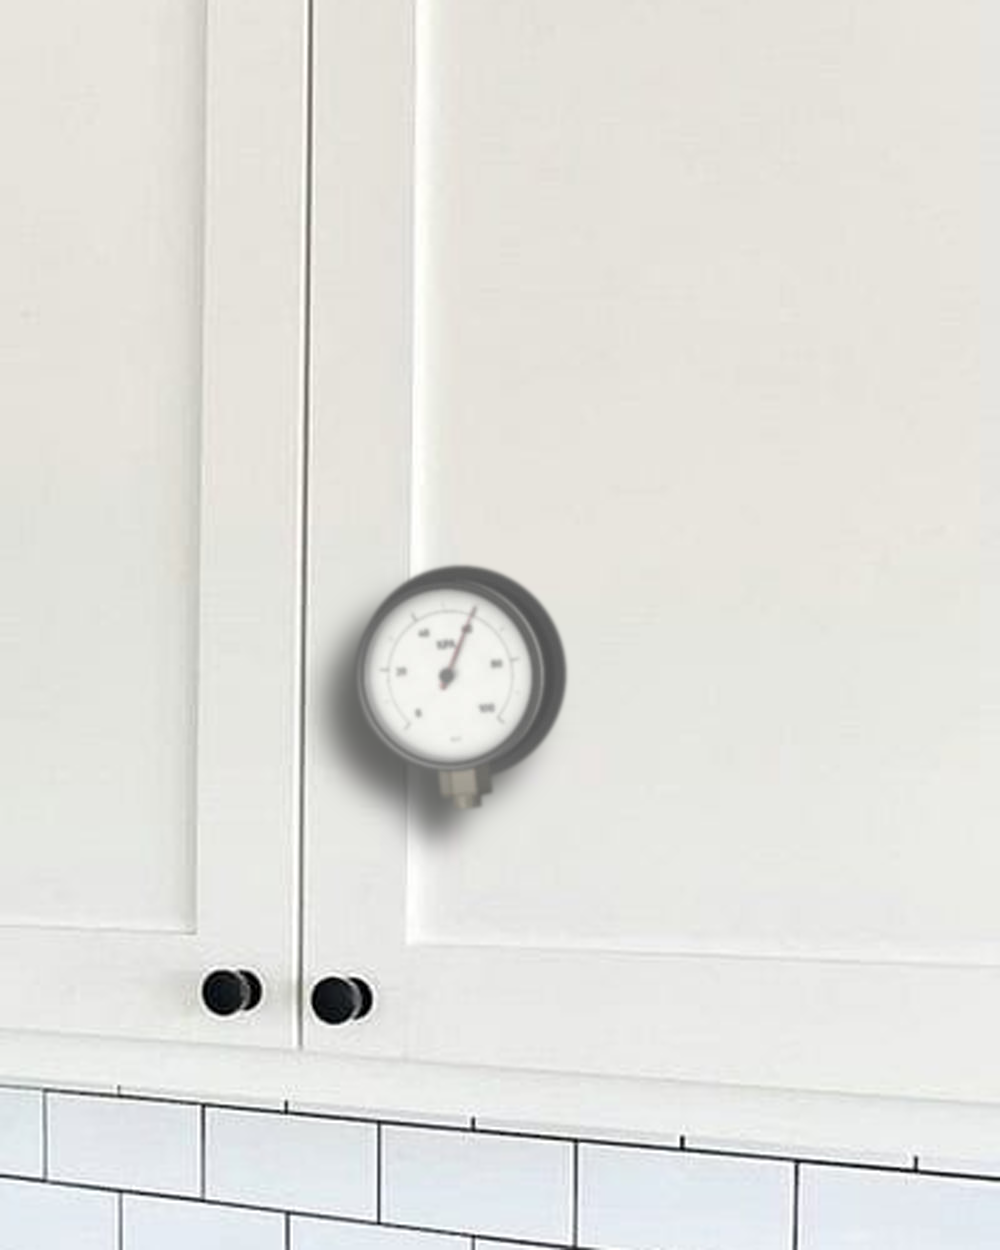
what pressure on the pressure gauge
60 kPa
